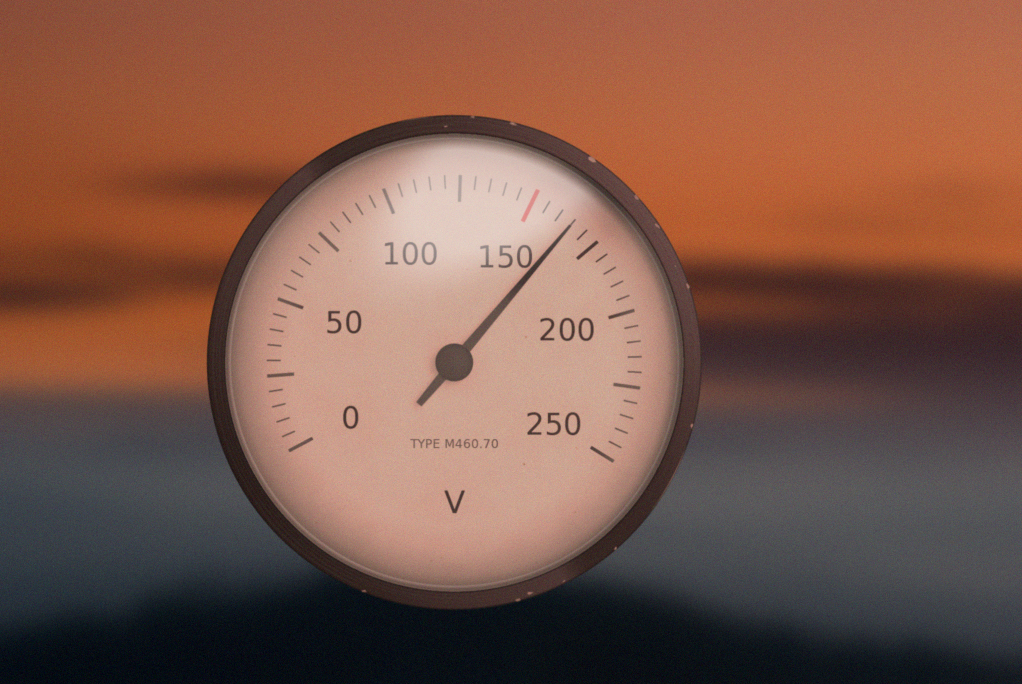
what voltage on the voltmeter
165 V
